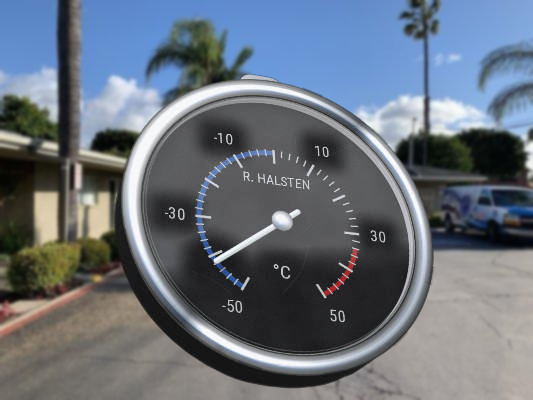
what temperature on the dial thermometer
-42 °C
